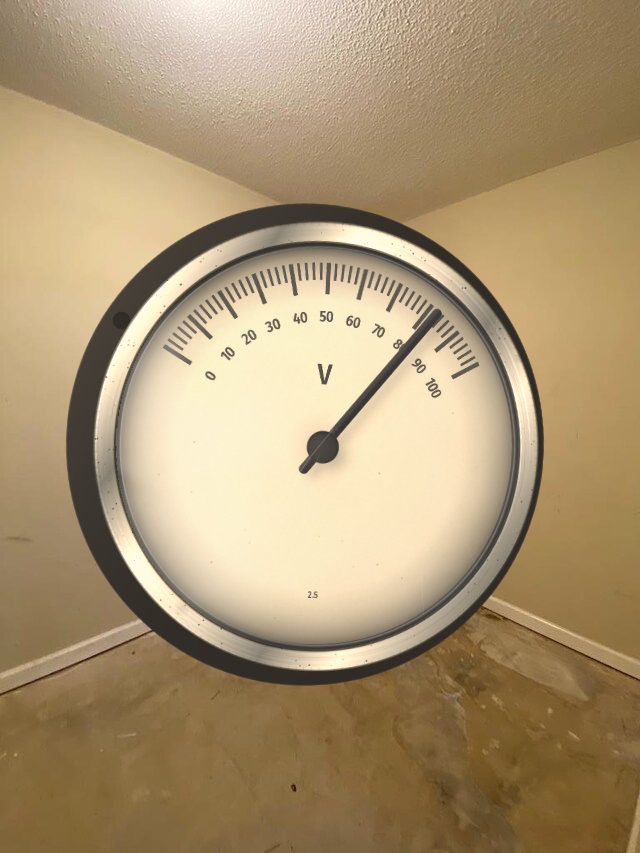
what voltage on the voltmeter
82 V
